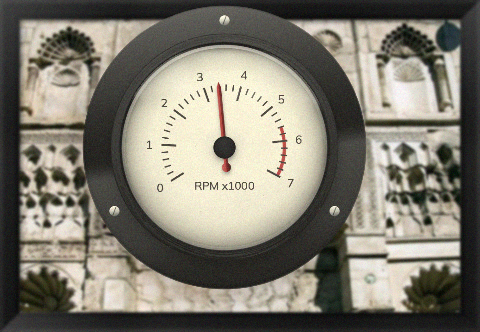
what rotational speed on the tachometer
3400 rpm
